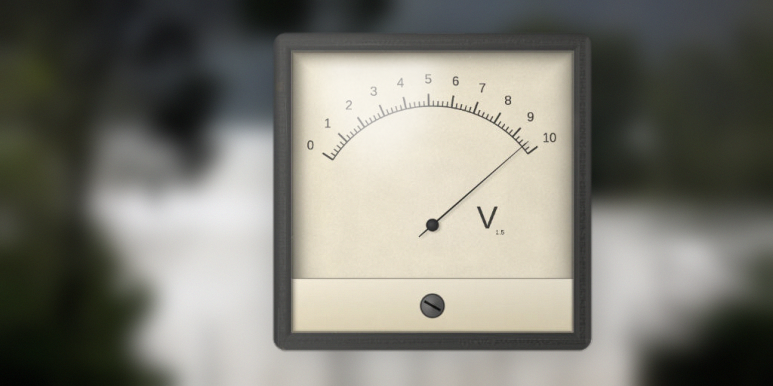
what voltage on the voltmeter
9.6 V
